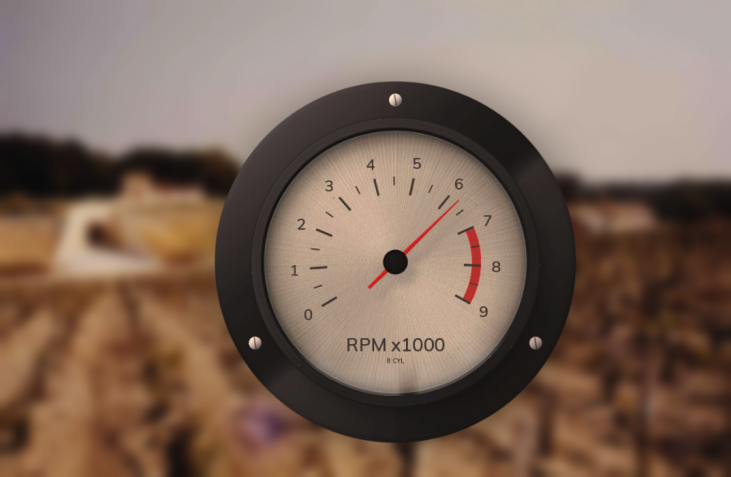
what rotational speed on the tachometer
6250 rpm
